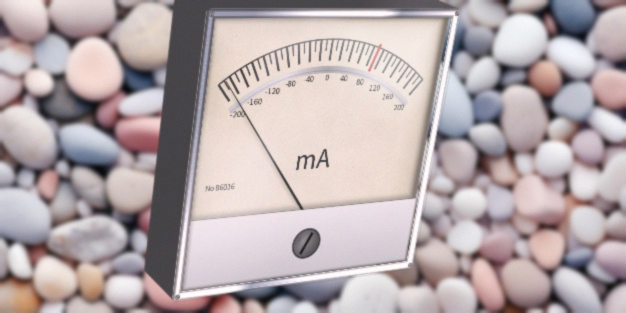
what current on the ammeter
-190 mA
